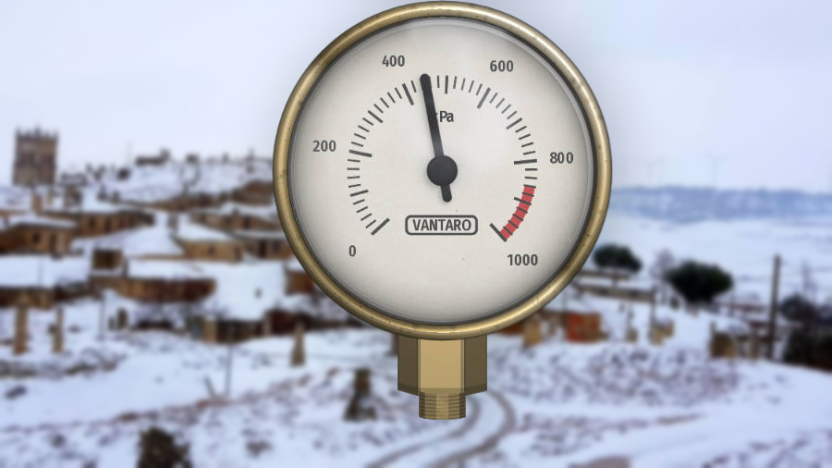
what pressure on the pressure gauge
450 kPa
